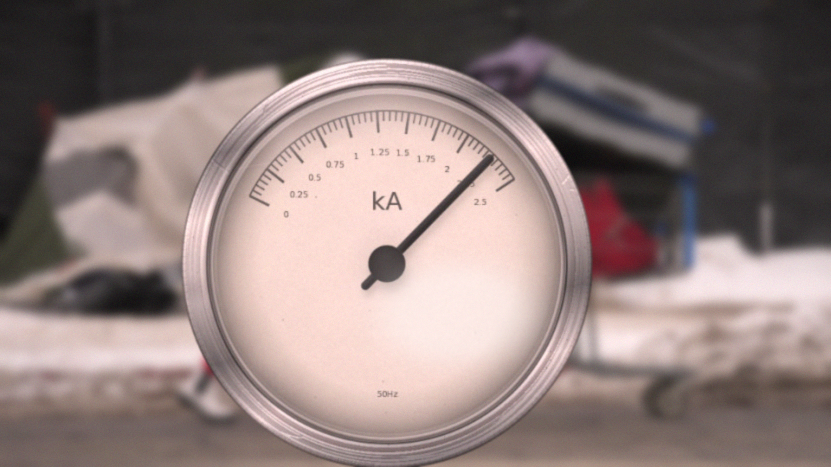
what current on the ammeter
2.25 kA
